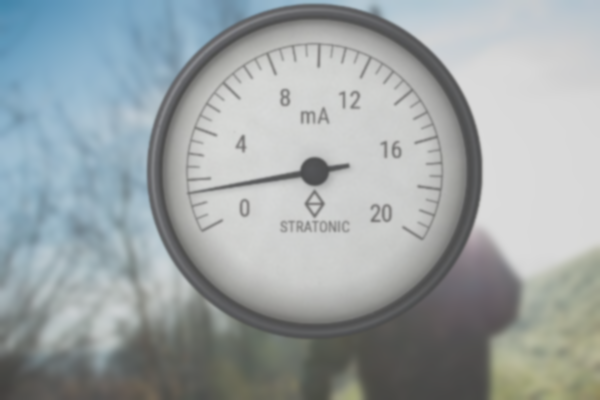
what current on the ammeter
1.5 mA
